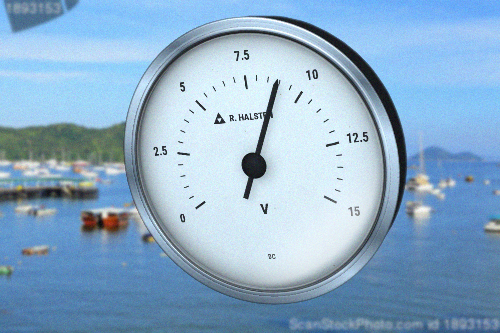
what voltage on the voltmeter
9 V
